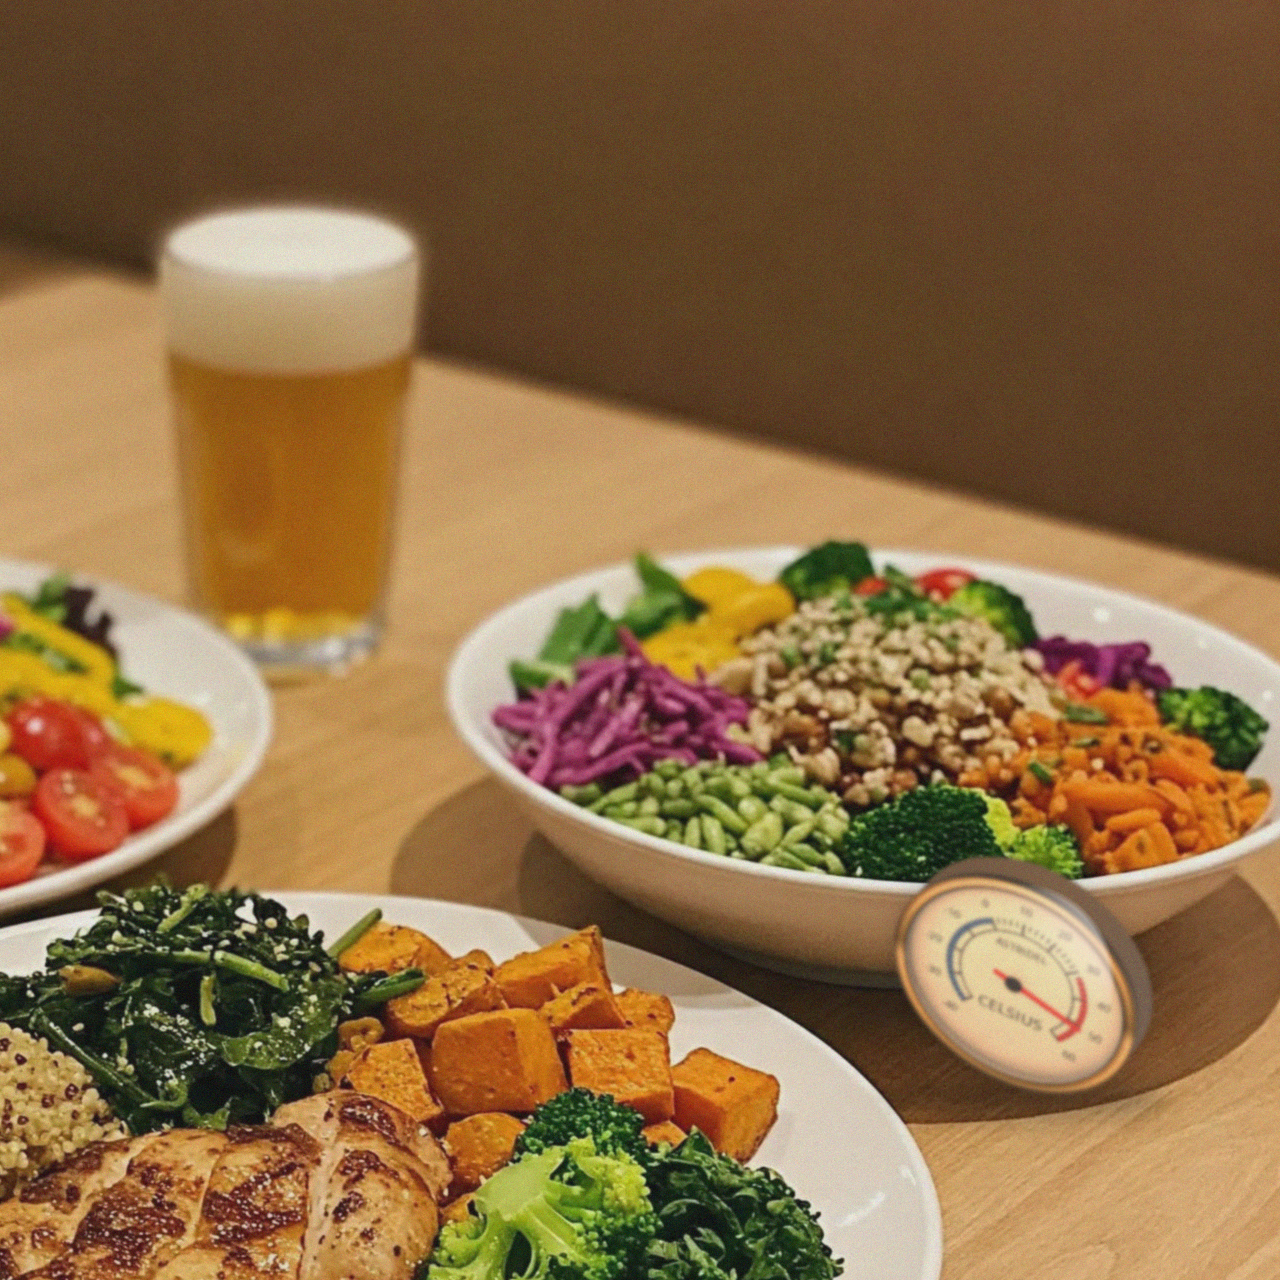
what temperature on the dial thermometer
50 °C
